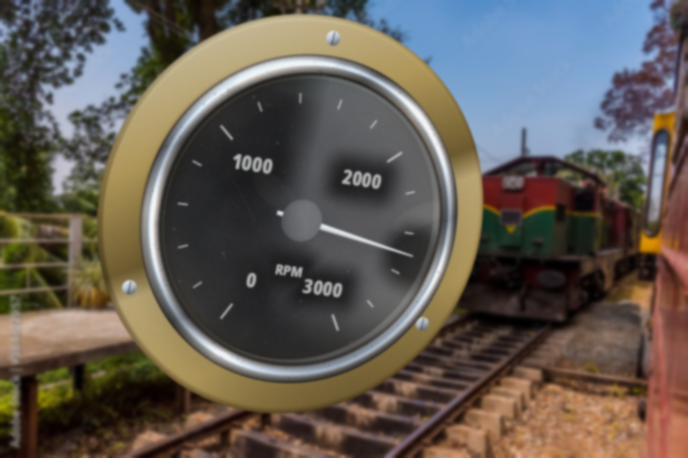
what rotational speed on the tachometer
2500 rpm
